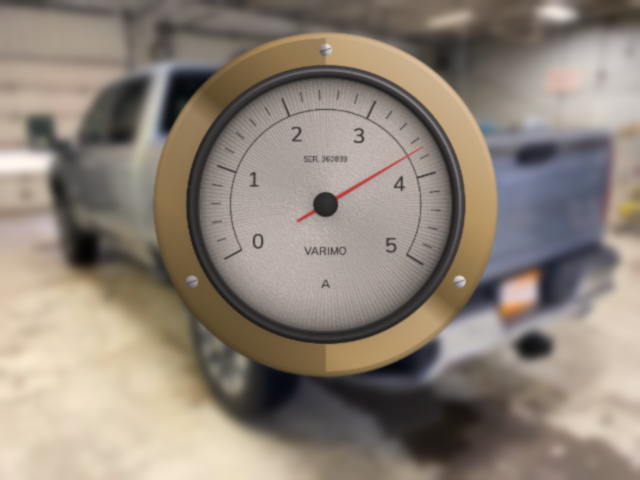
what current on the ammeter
3.7 A
